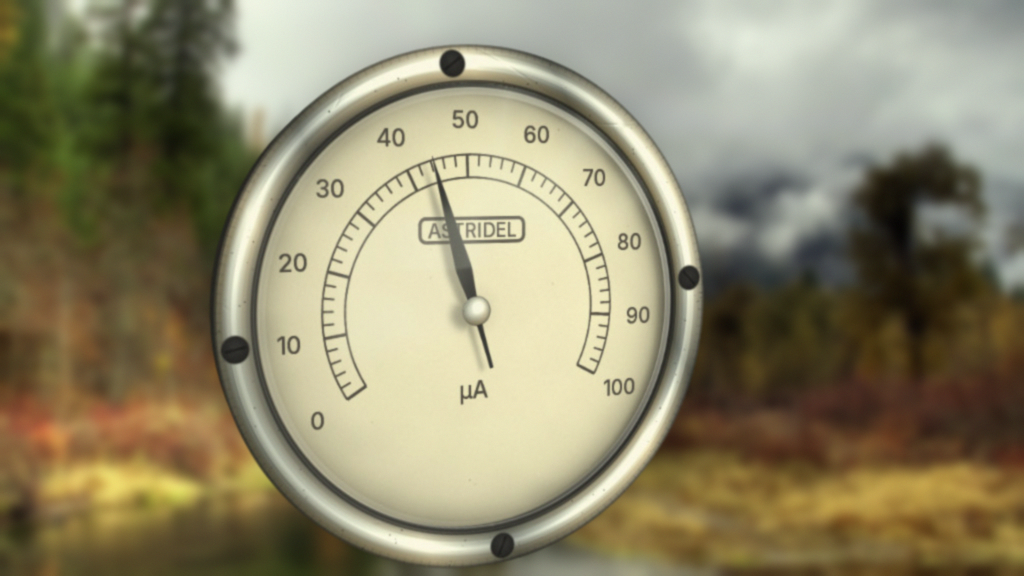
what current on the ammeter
44 µA
